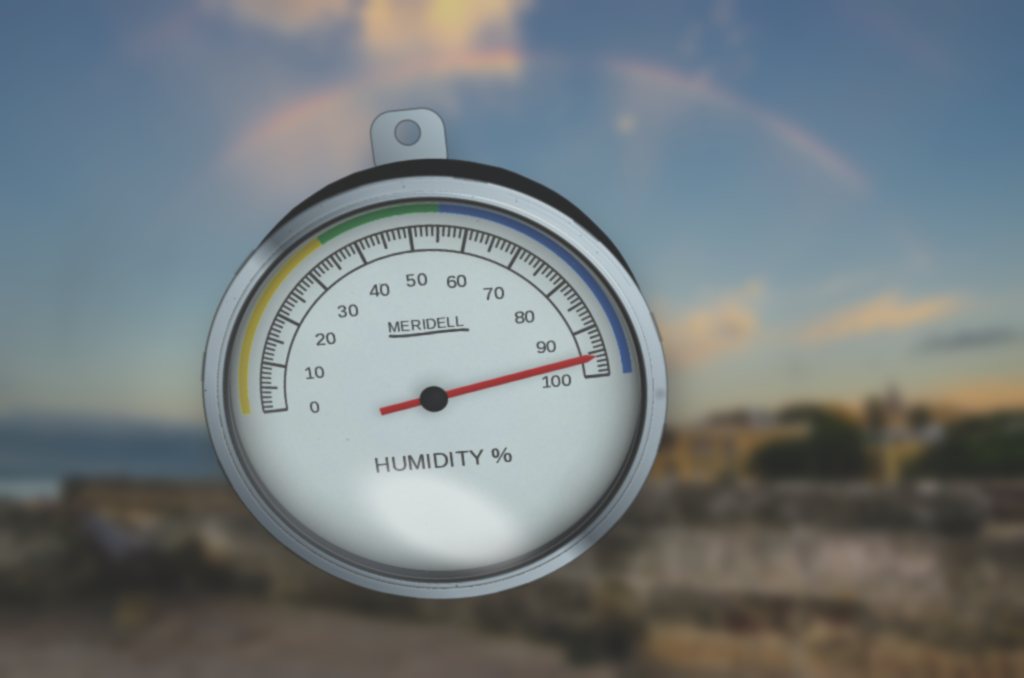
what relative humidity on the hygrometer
95 %
